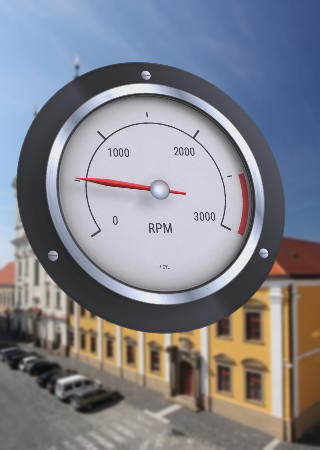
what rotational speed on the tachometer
500 rpm
